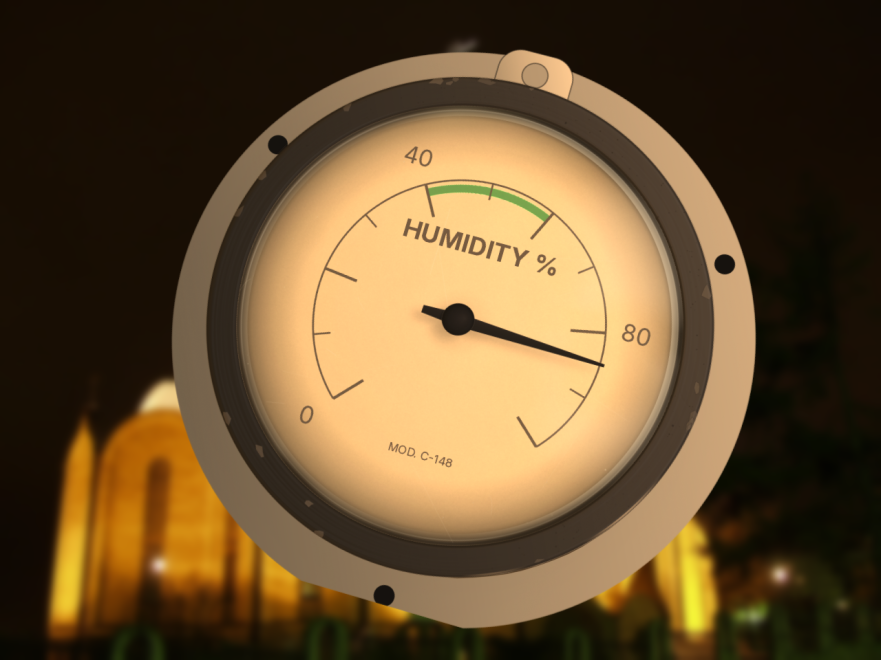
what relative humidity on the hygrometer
85 %
